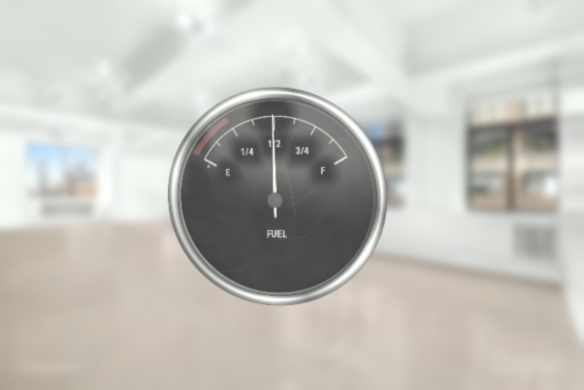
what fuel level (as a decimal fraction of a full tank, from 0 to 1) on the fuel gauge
0.5
